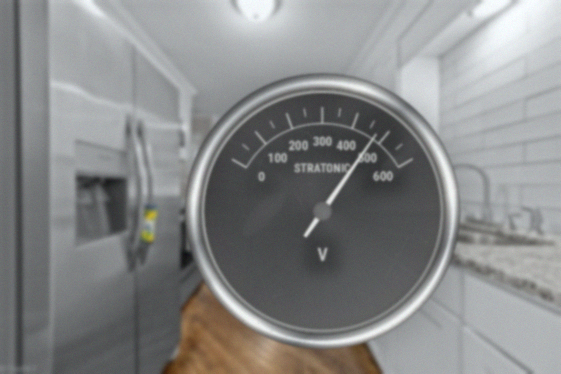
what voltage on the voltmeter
475 V
